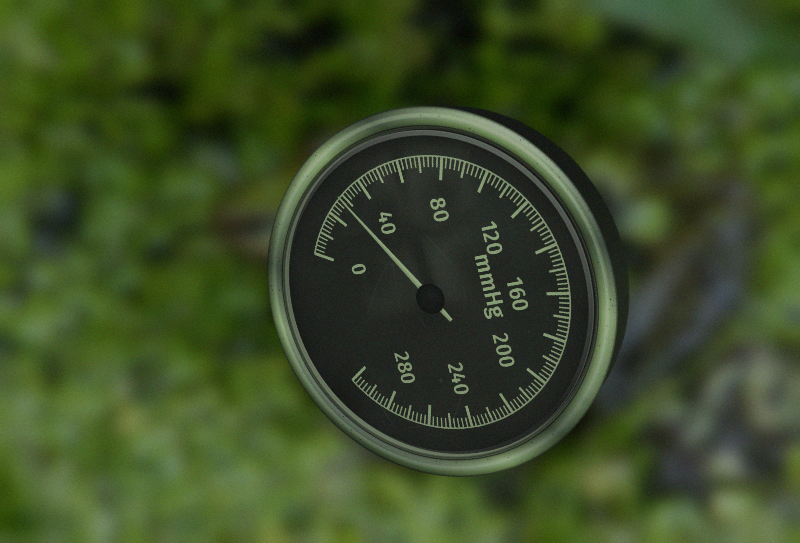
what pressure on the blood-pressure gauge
30 mmHg
